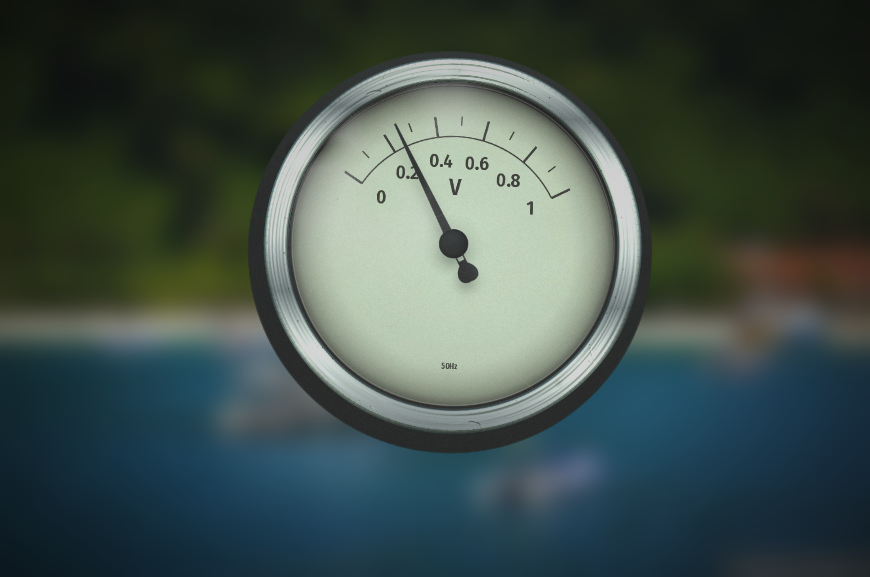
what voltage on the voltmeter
0.25 V
